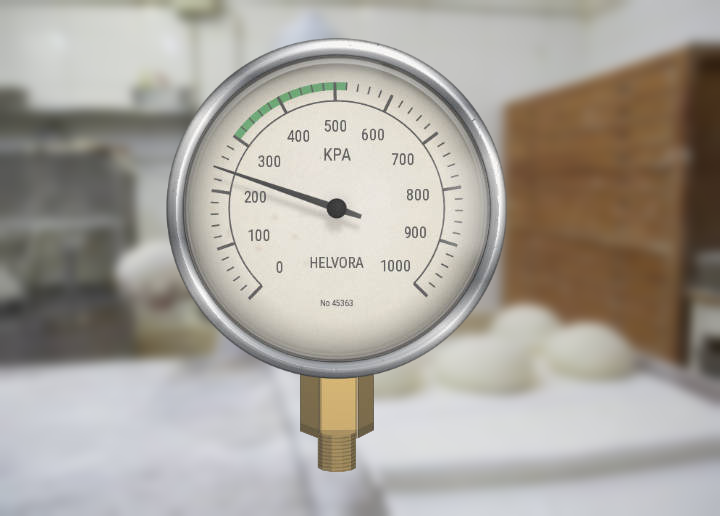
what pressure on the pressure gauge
240 kPa
